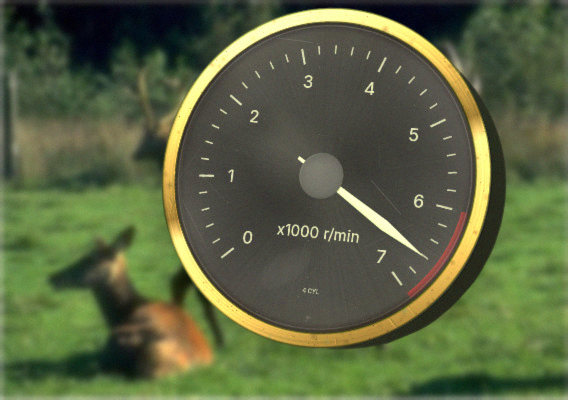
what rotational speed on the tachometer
6600 rpm
